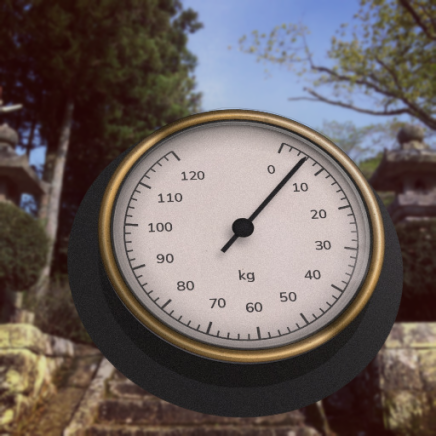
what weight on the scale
6 kg
